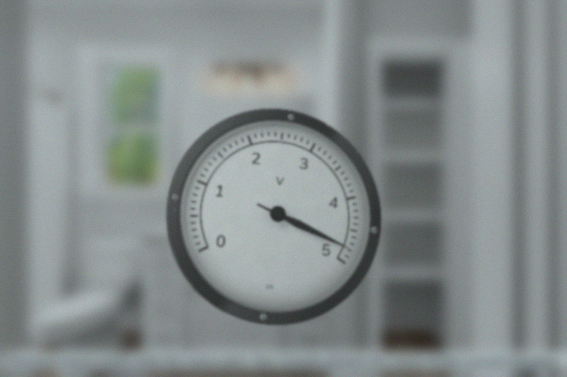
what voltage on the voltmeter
4.8 V
